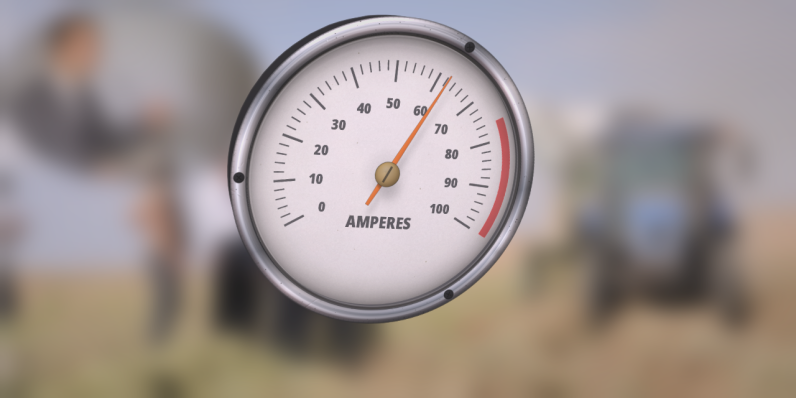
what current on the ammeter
62 A
